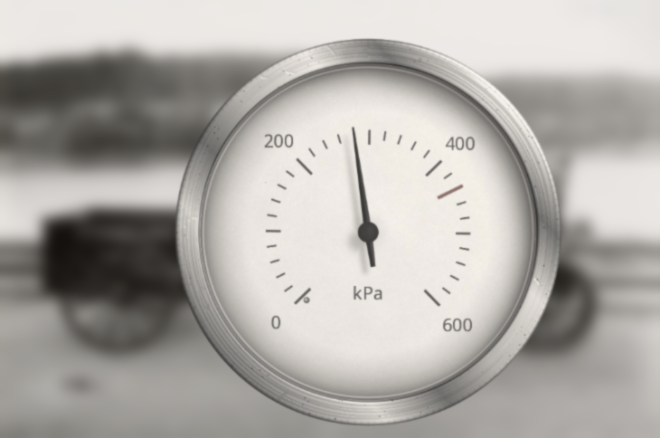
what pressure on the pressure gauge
280 kPa
